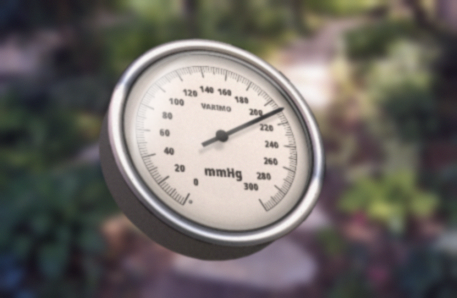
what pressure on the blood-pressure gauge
210 mmHg
